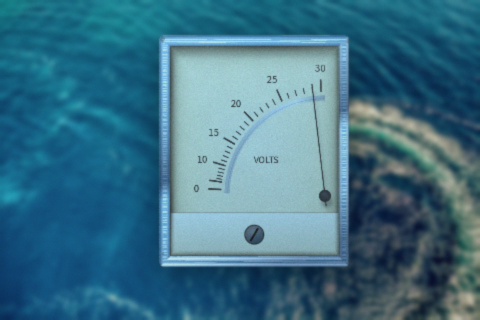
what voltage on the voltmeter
29 V
